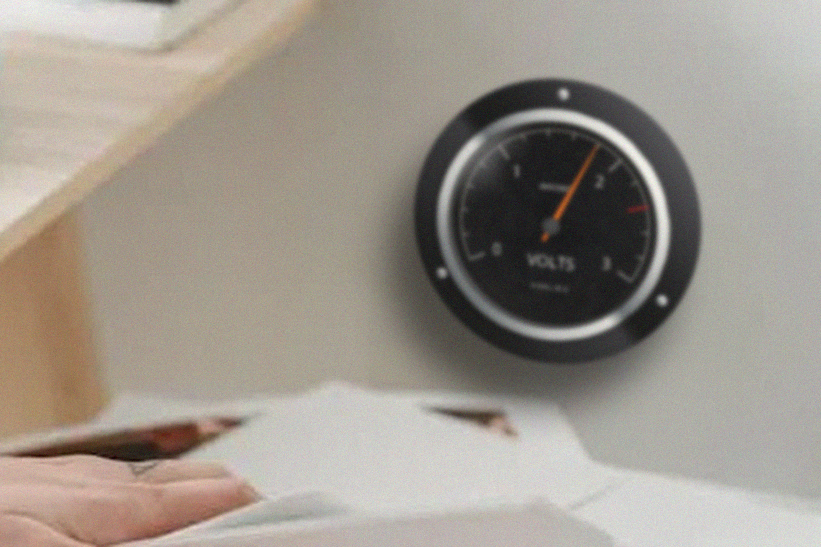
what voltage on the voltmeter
1.8 V
